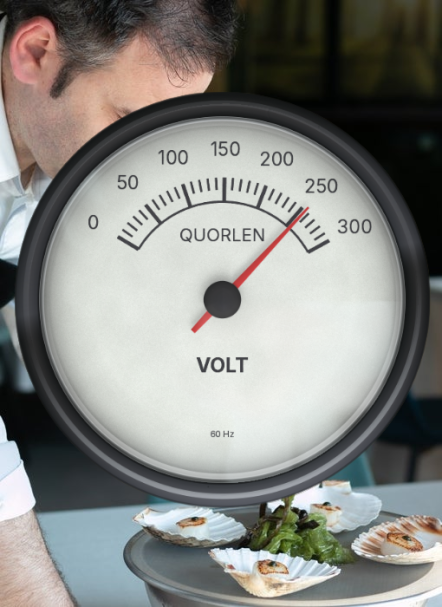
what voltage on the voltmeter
255 V
